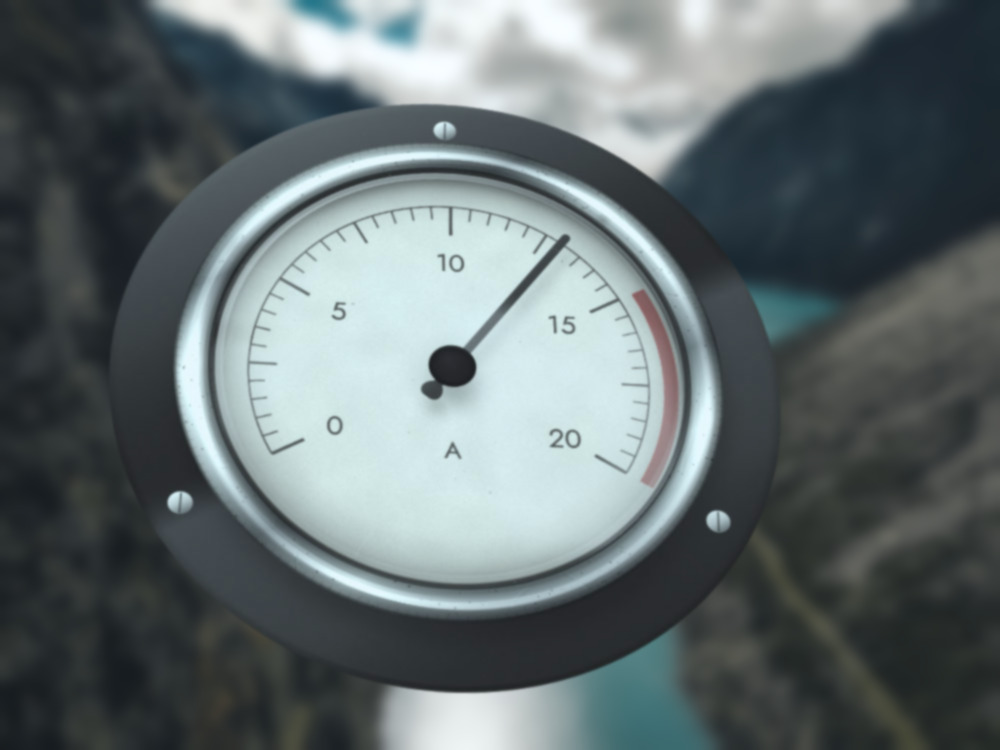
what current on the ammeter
13 A
